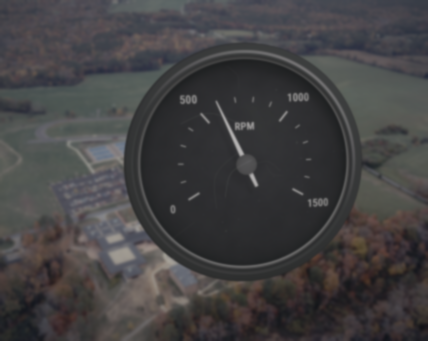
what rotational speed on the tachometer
600 rpm
